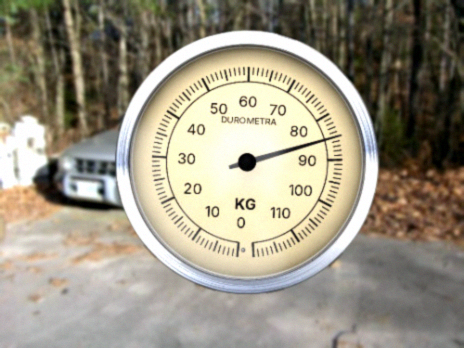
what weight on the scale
85 kg
